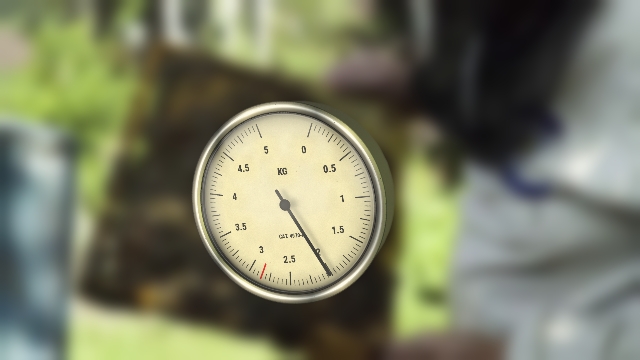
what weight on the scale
2 kg
